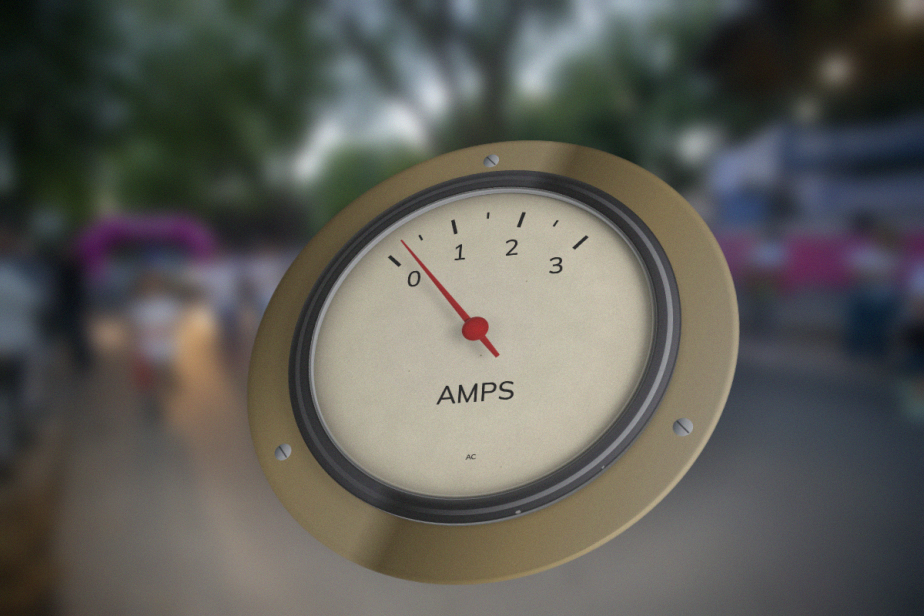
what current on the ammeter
0.25 A
